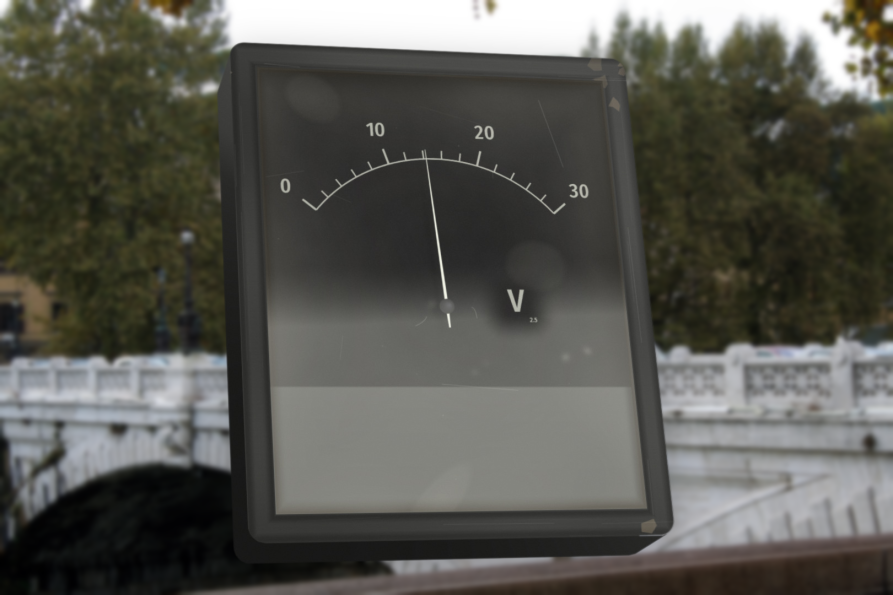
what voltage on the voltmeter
14 V
